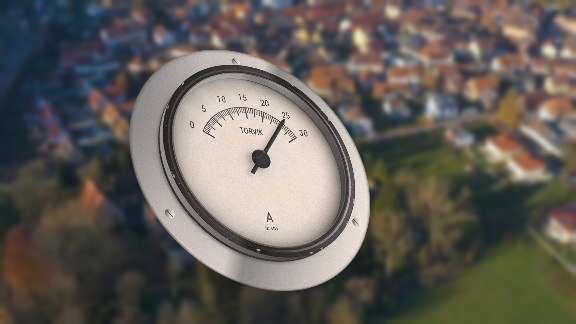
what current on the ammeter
25 A
